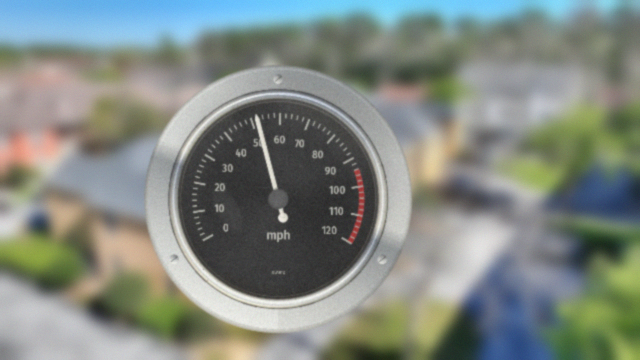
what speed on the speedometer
52 mph
